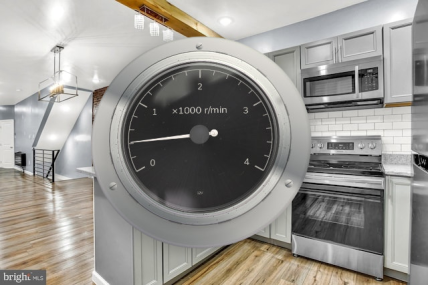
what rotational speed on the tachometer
400 rpm
